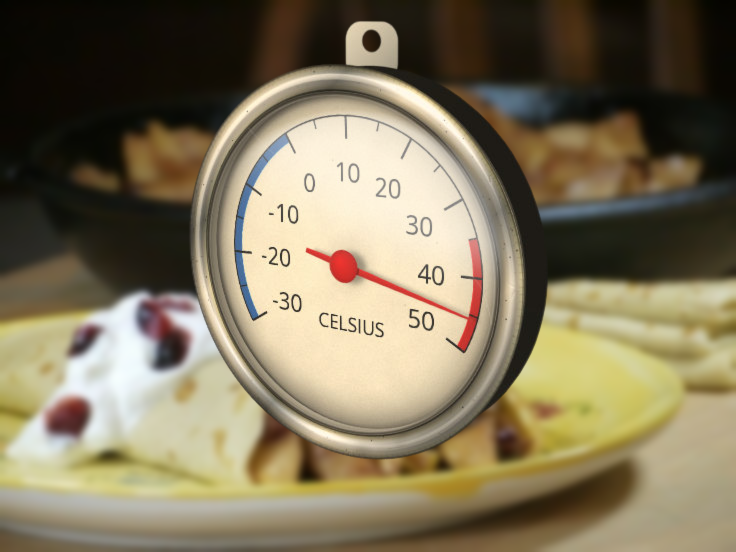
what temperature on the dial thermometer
45 °C
